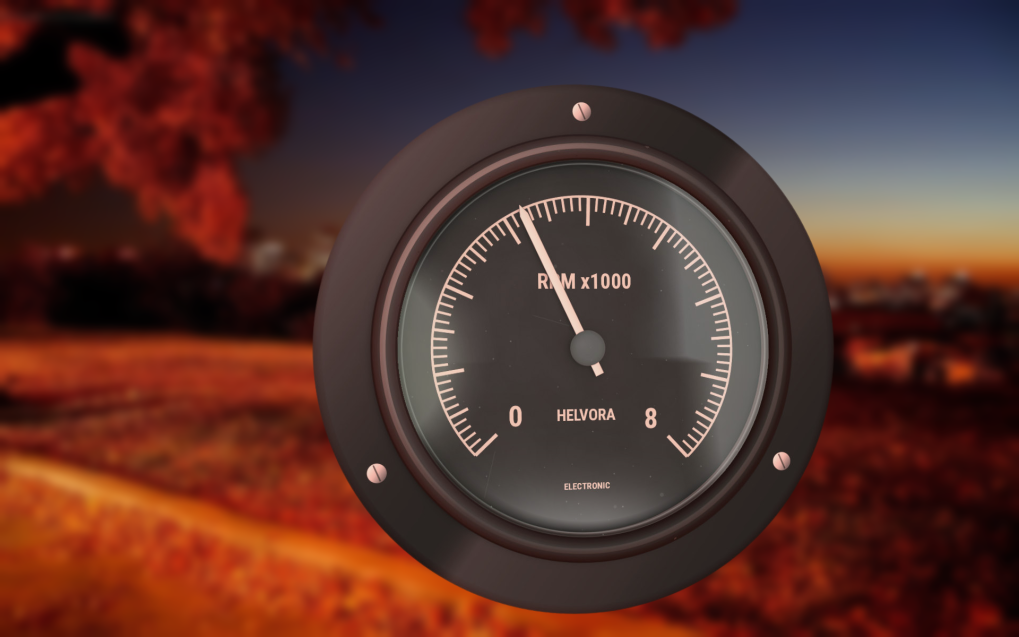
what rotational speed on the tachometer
3200 rpm
